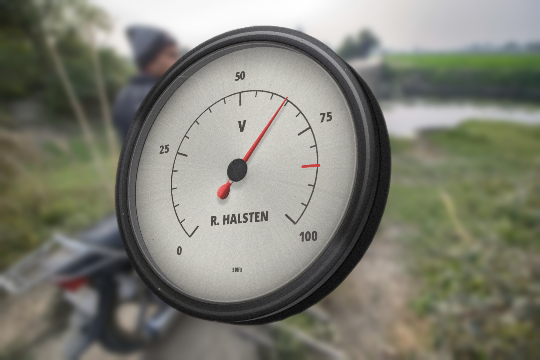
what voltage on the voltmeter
65 V
